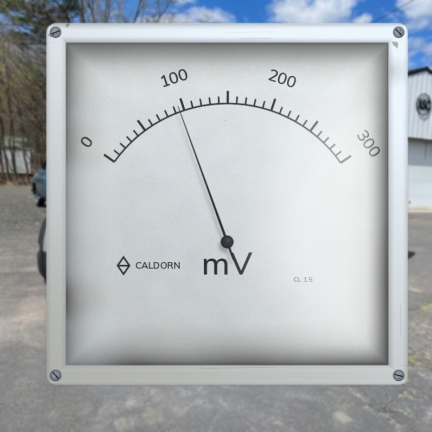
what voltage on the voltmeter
95 mV
